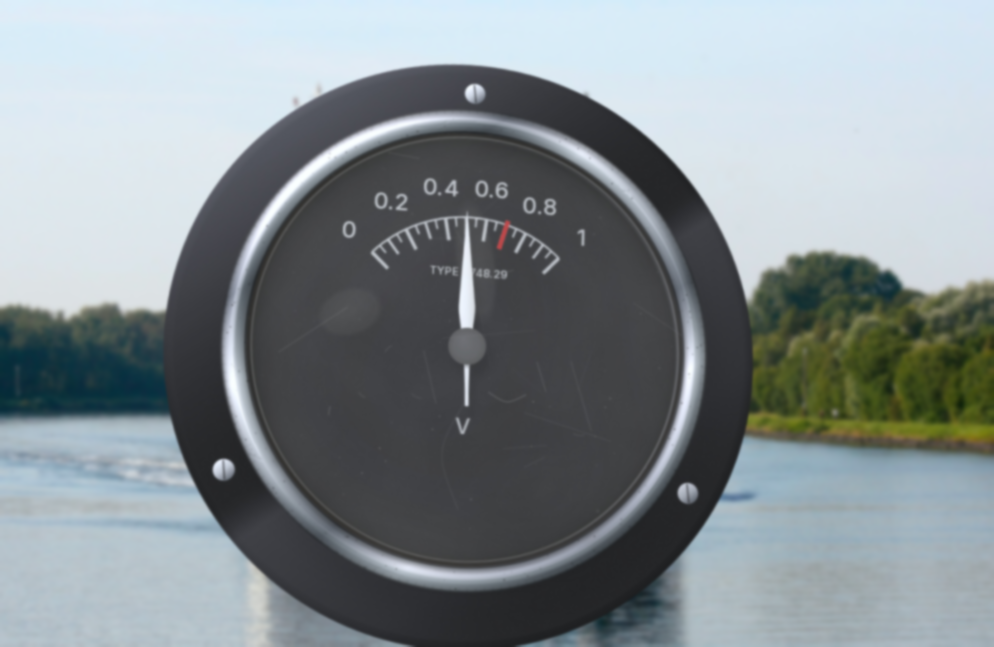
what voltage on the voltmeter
0.5 V
